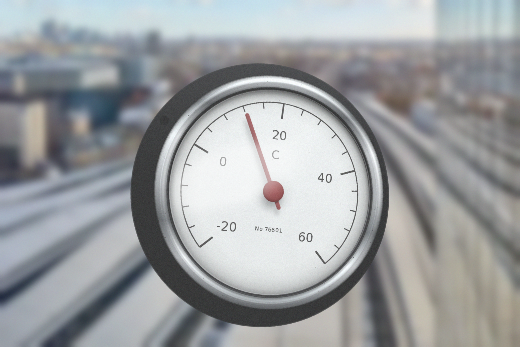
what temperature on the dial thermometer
12 °C
